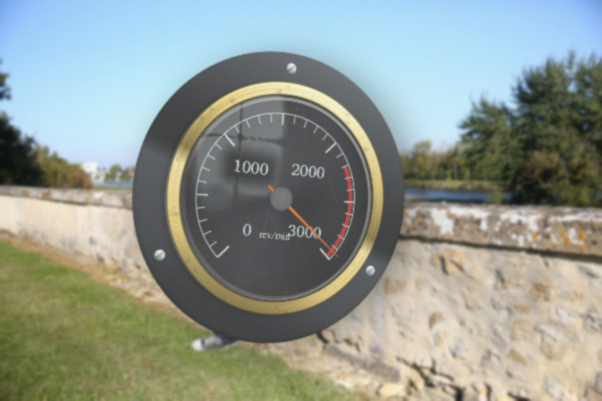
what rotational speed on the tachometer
2950 rpm
